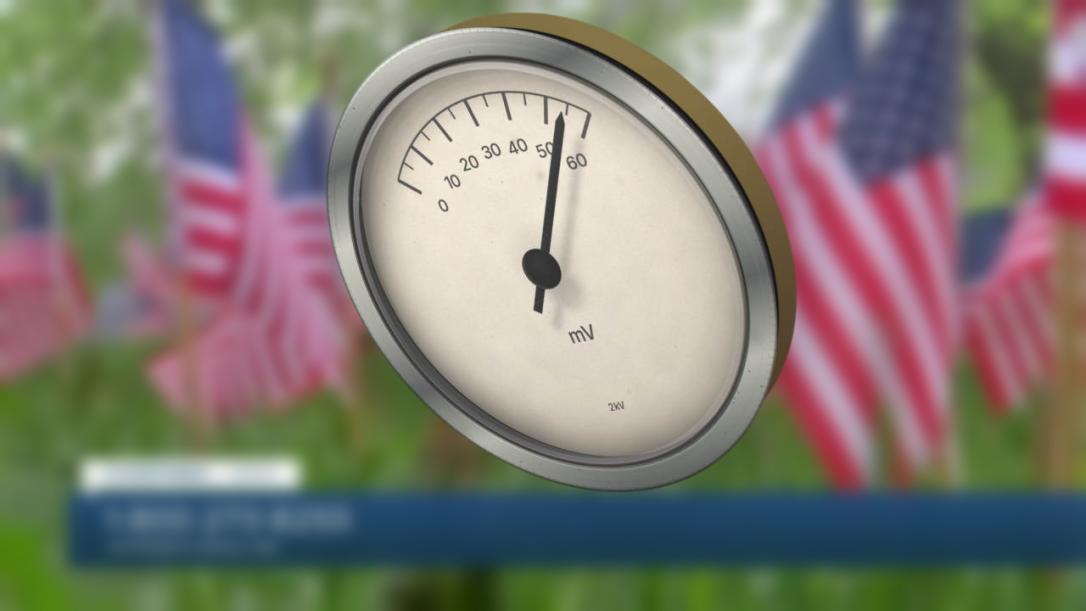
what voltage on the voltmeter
55 mV
